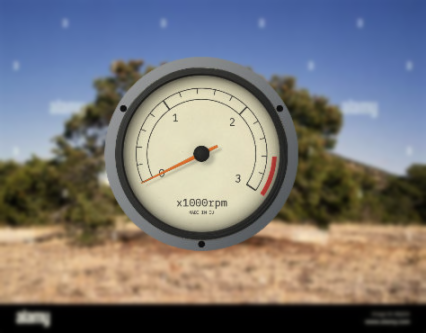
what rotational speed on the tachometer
0 rpm
